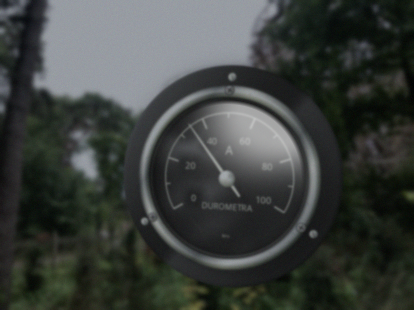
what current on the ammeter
35 A
